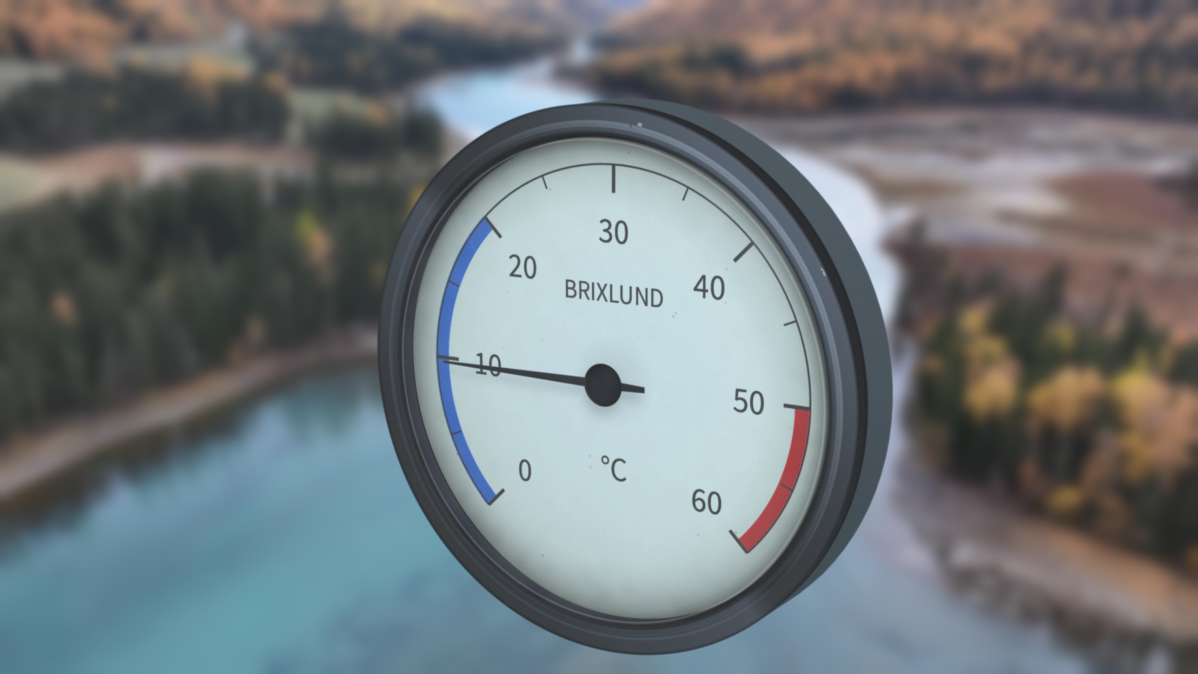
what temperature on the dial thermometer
10 °C
